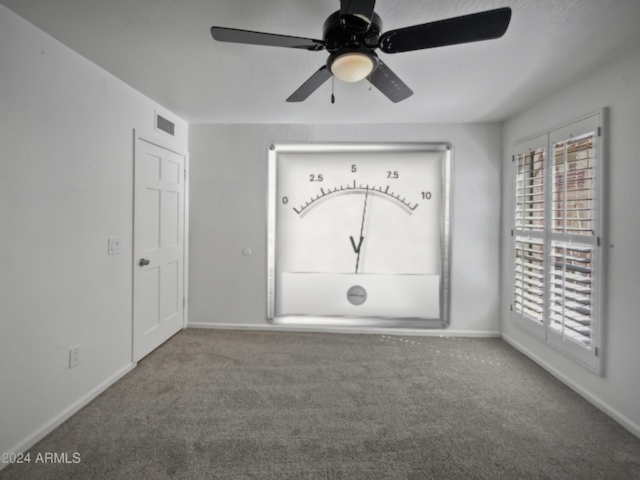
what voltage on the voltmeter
6 V
